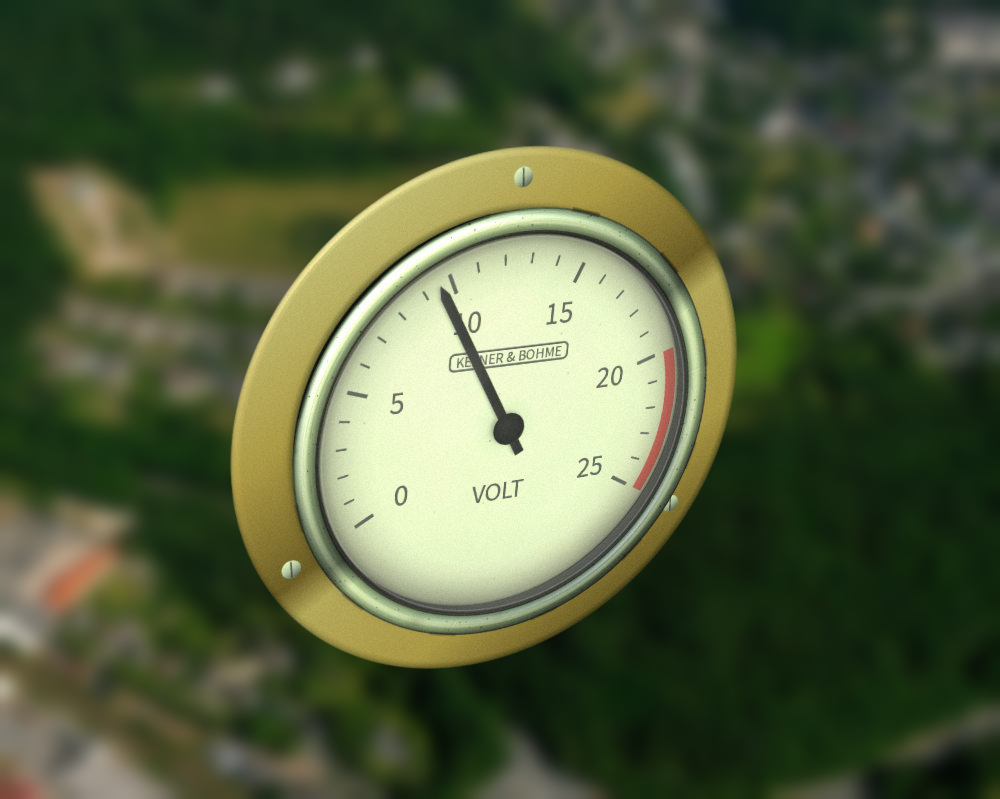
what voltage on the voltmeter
9.5 V
